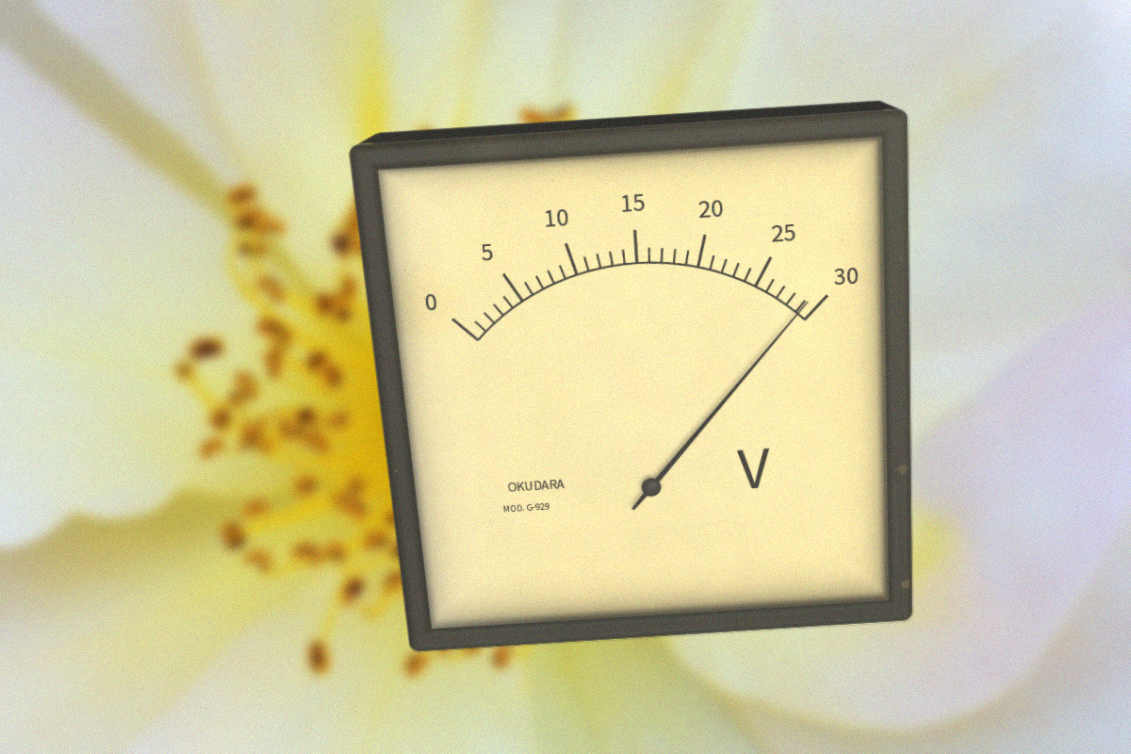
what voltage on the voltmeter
29 V
